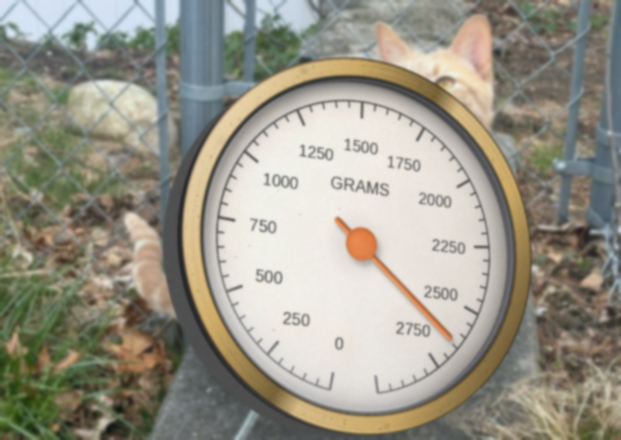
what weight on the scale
2650 g
